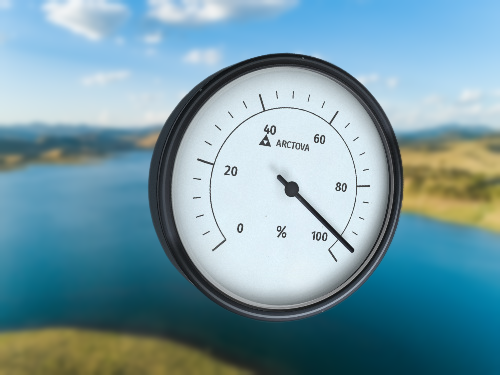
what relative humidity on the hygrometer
96 %
